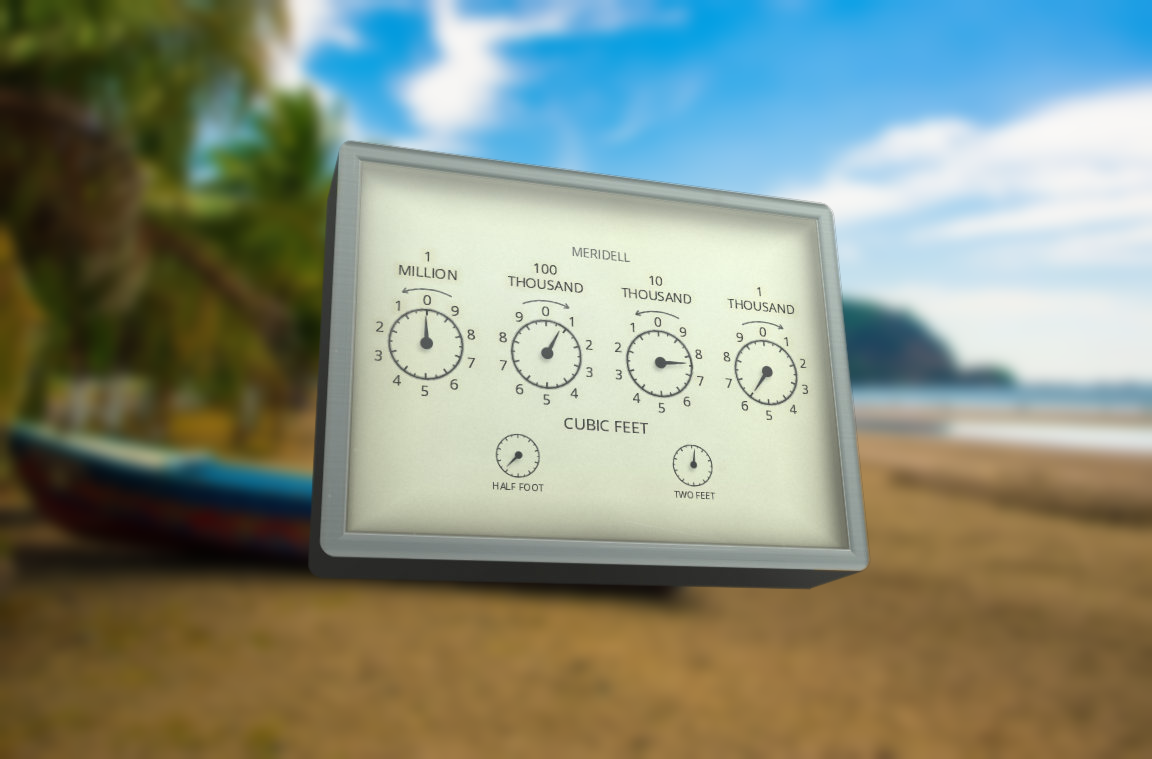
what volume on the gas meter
7600 ft³
